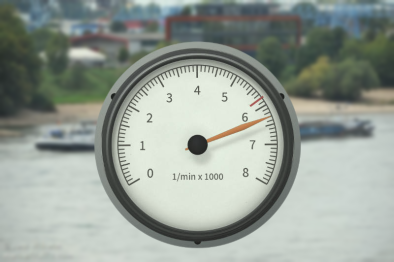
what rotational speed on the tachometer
6300 rpm
